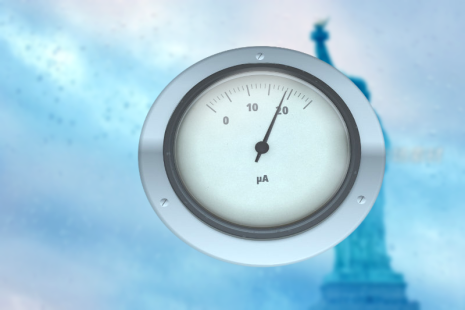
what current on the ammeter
19 µA
